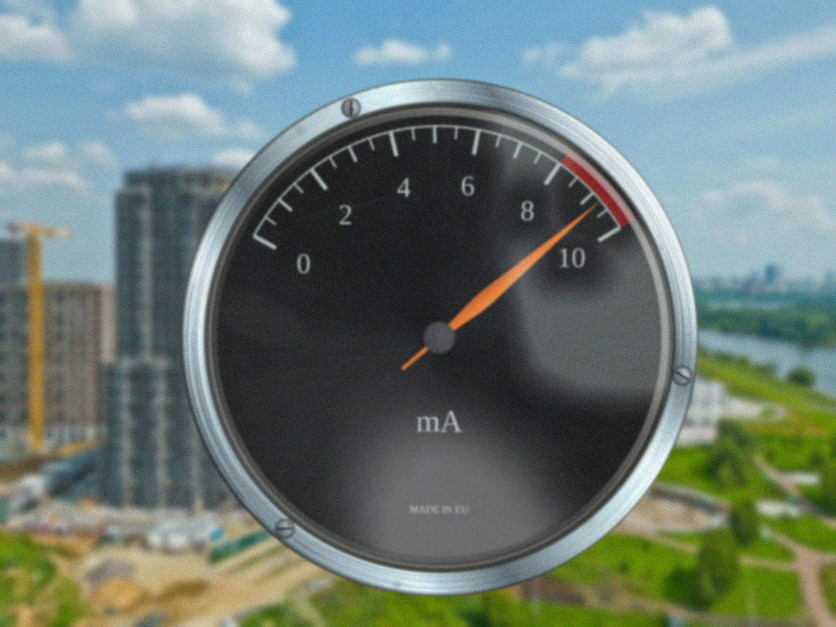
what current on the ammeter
9.25 mA
